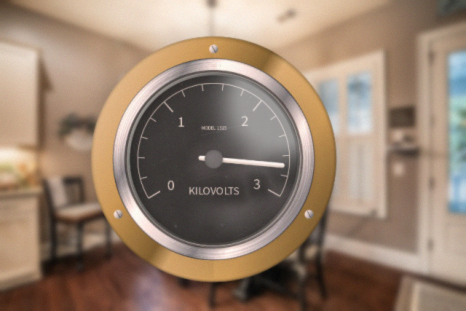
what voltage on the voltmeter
2.7 kV
